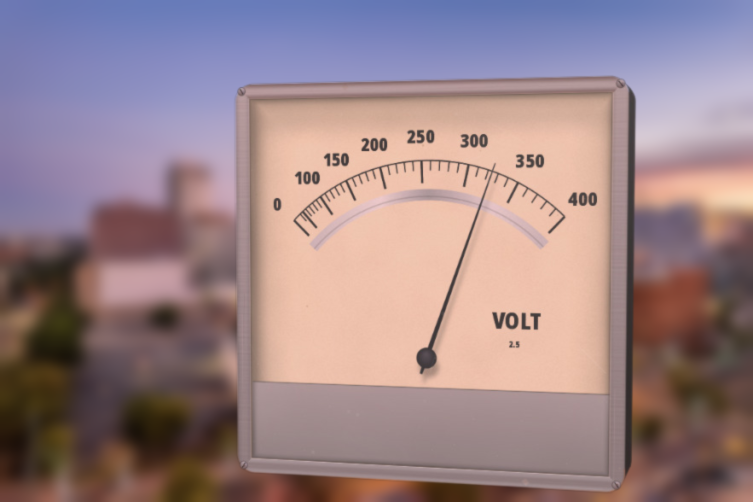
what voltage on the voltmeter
325 V
